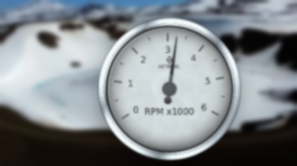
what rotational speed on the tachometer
3250 rpm
